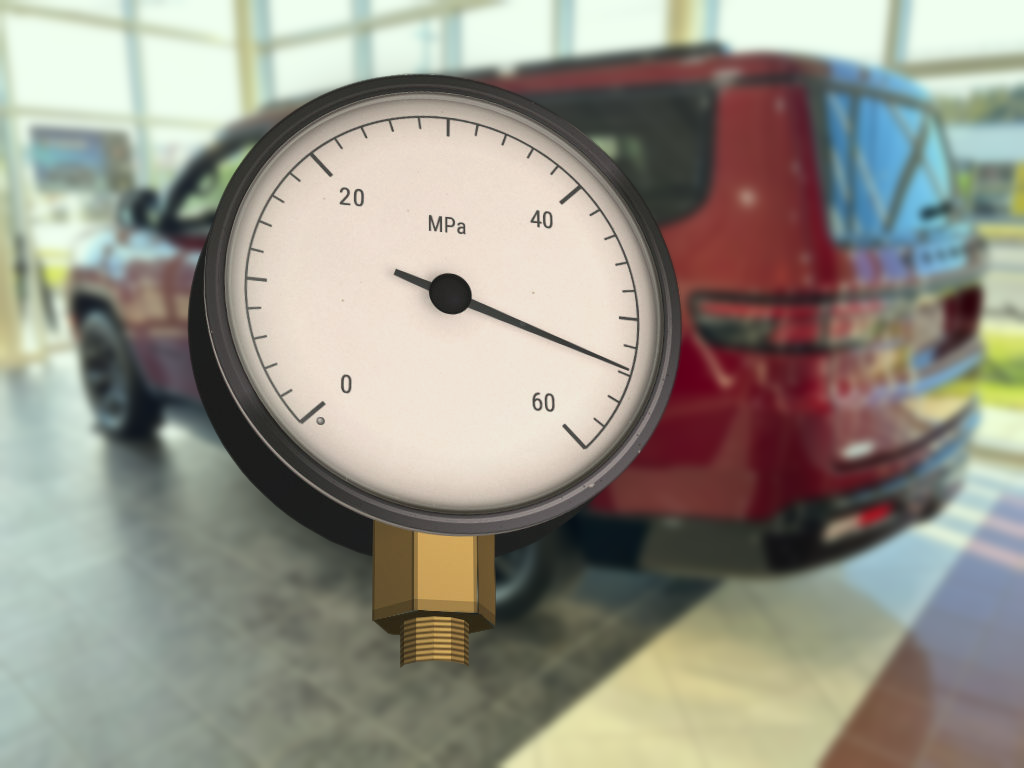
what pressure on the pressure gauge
54 MPa
